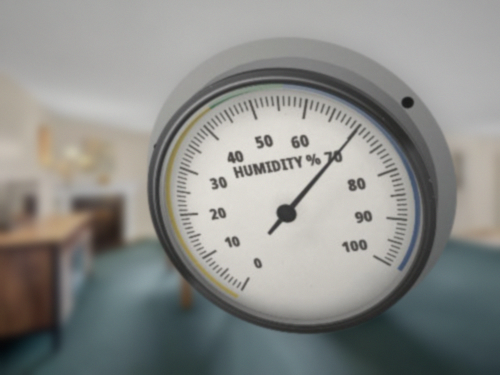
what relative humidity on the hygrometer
70 %
